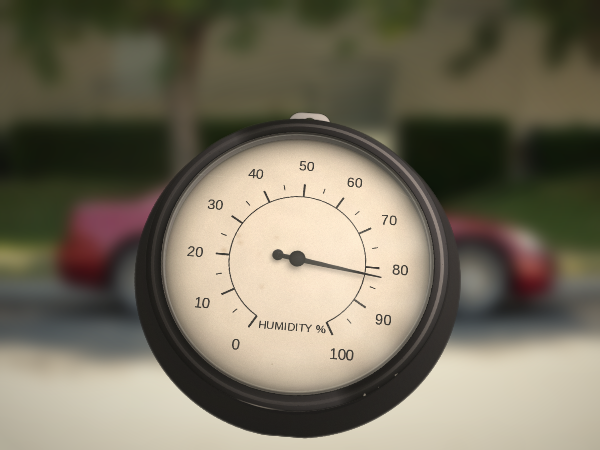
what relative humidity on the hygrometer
82.5 %
